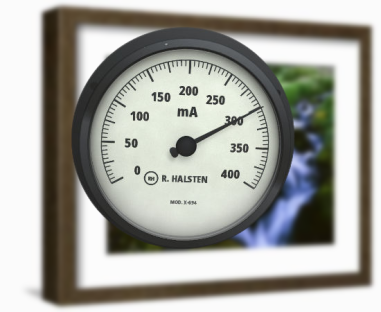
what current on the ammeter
300 mA
